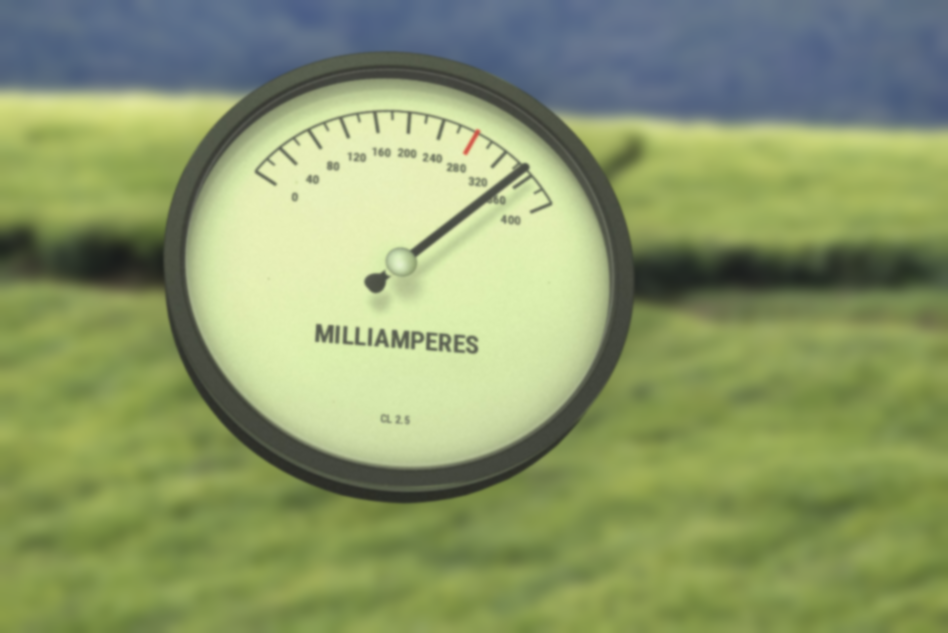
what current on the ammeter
350 mA
